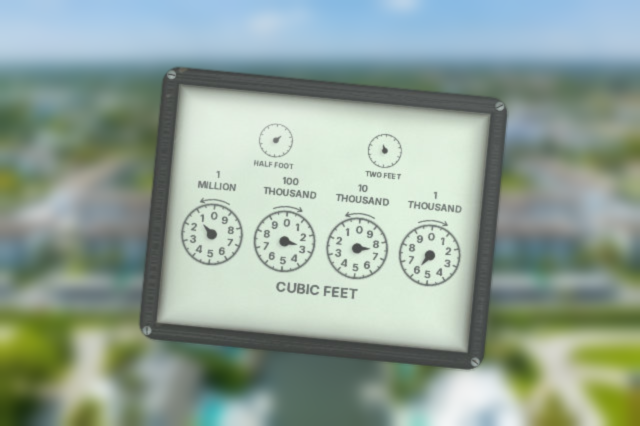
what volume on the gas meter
127600 ft³
